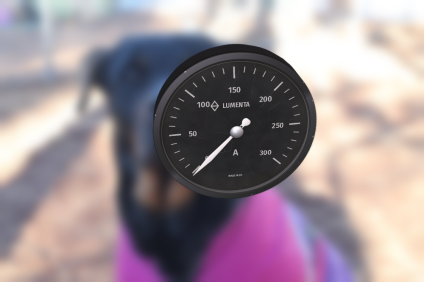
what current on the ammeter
0 A
